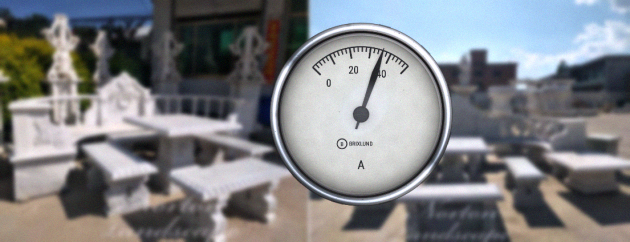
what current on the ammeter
36 A
